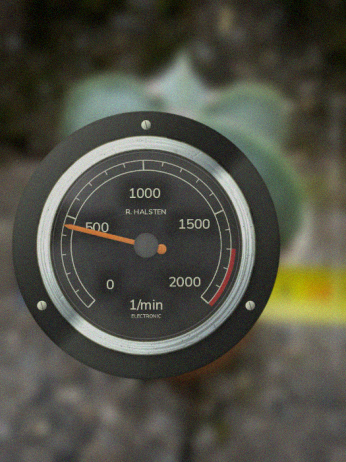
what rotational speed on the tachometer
450 rpm
